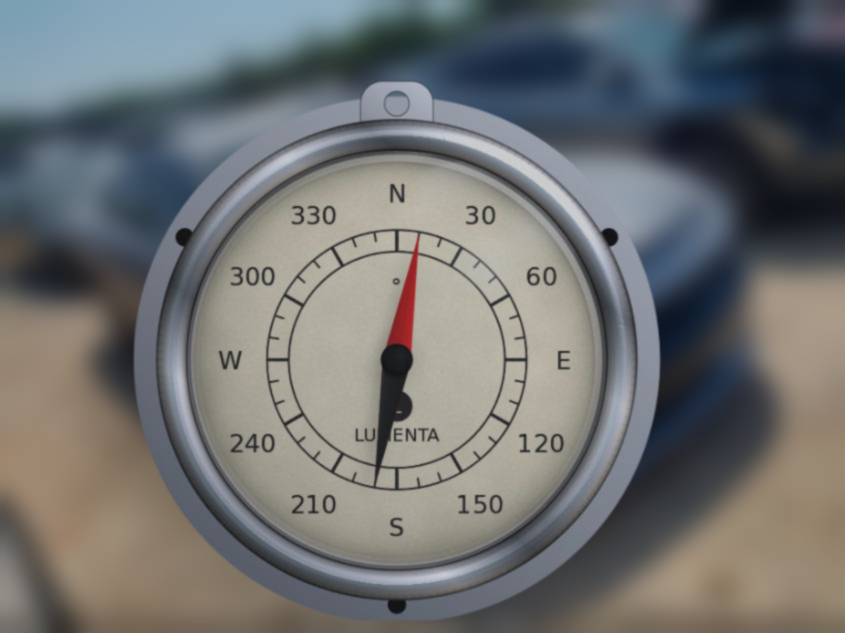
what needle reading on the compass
10 °
